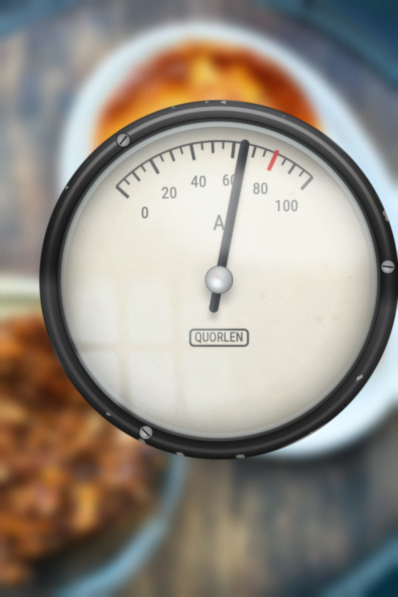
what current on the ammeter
65 A
